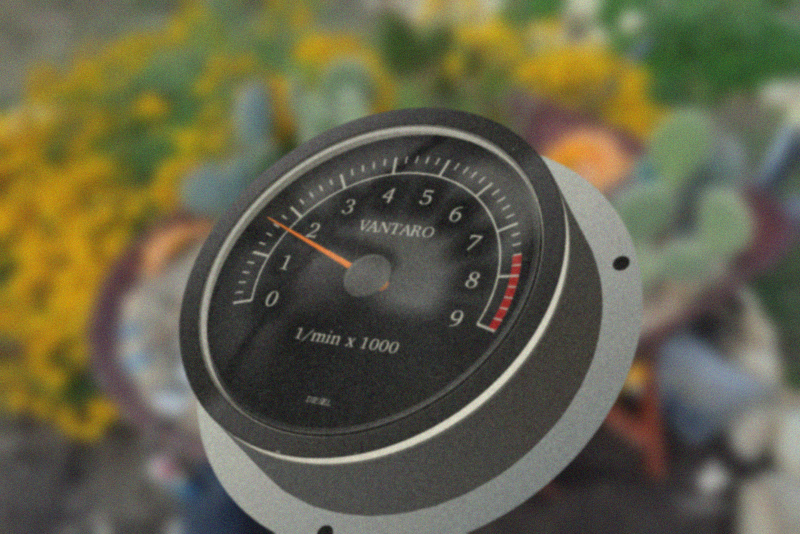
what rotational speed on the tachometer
1600 rpm
